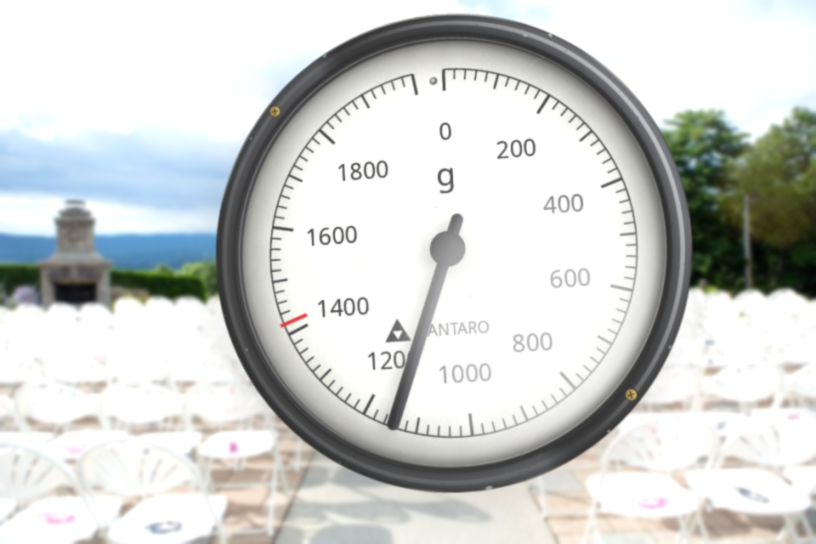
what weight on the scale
1140 g
